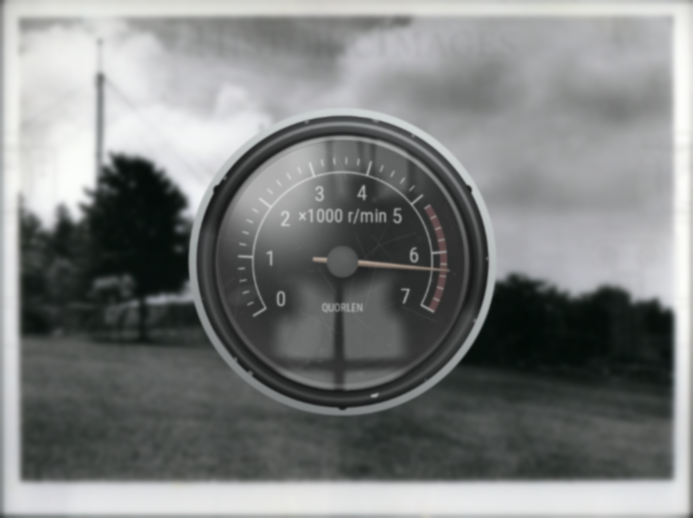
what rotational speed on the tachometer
6300 rpm
